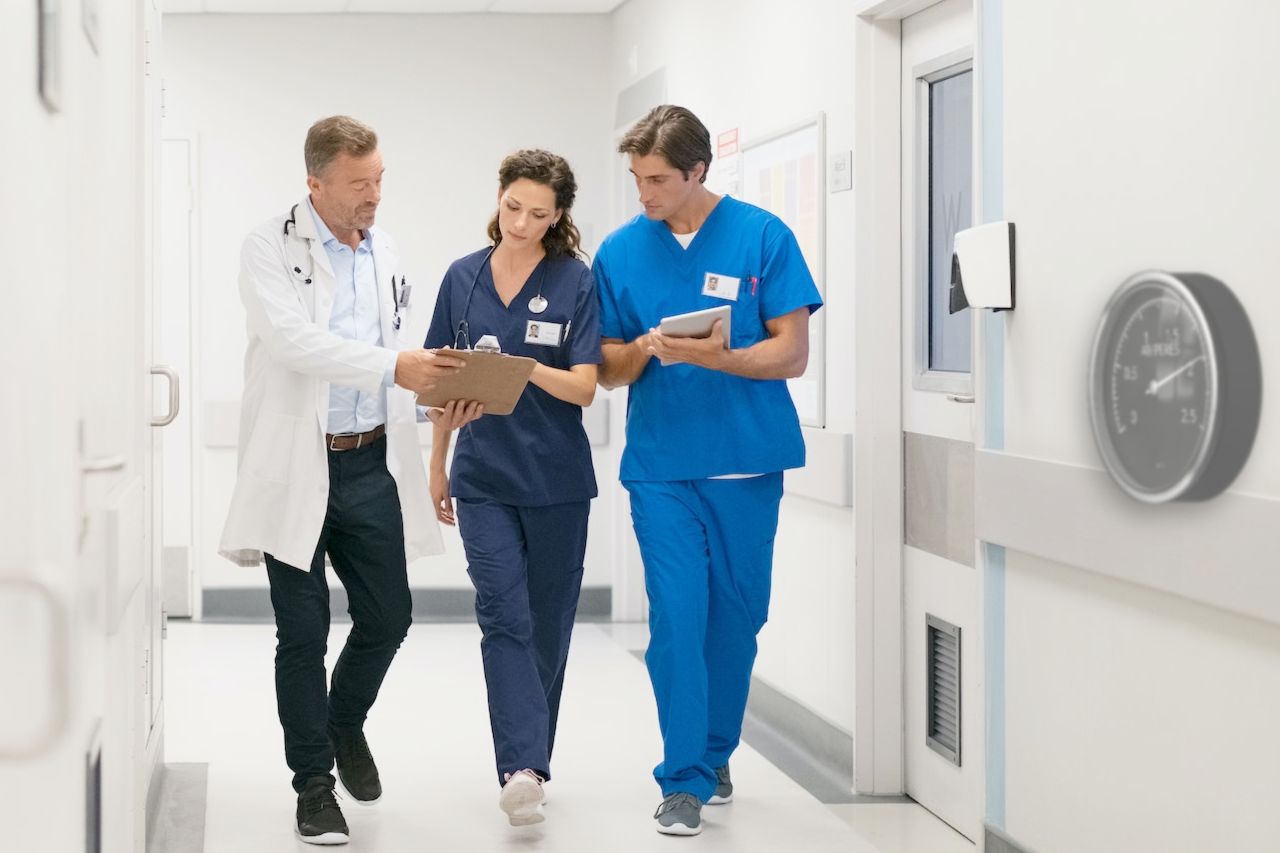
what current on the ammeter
2 A
